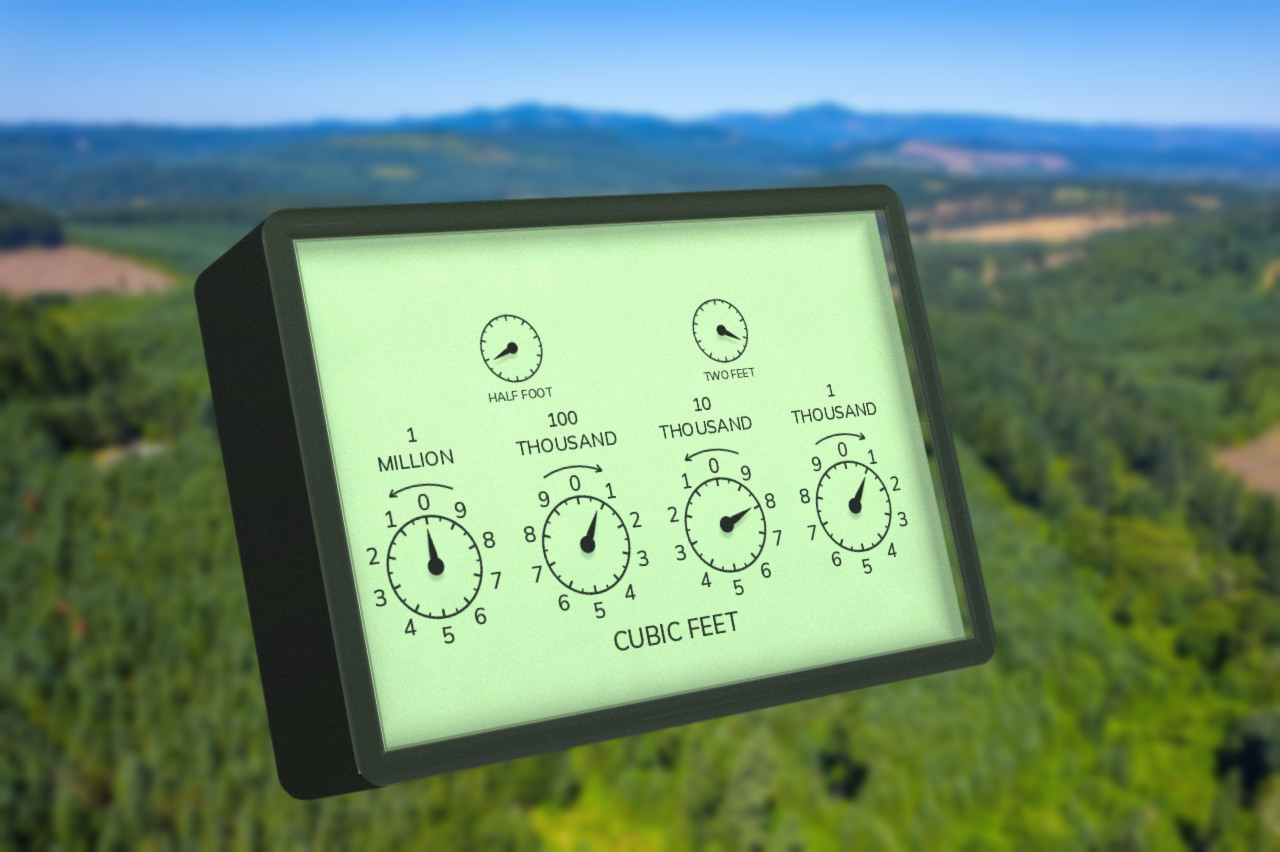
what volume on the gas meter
8100 ft³
